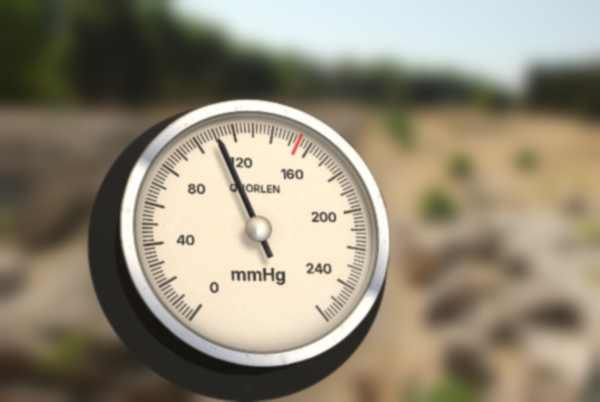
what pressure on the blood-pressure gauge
110 mmHg
